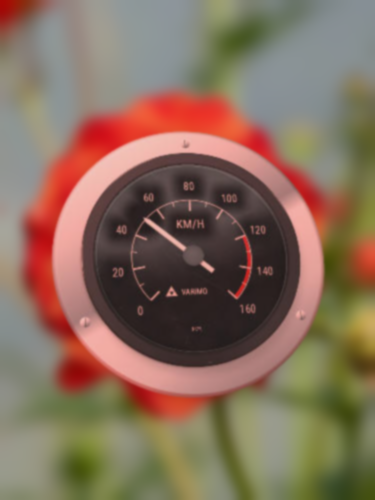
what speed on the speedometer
50 km/h
